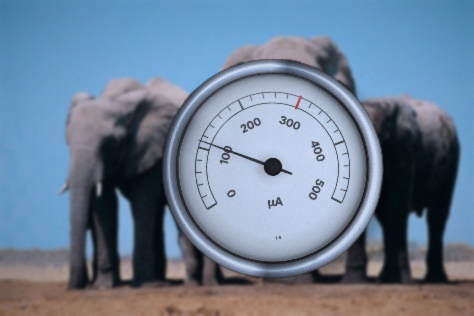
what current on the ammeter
110 µA
